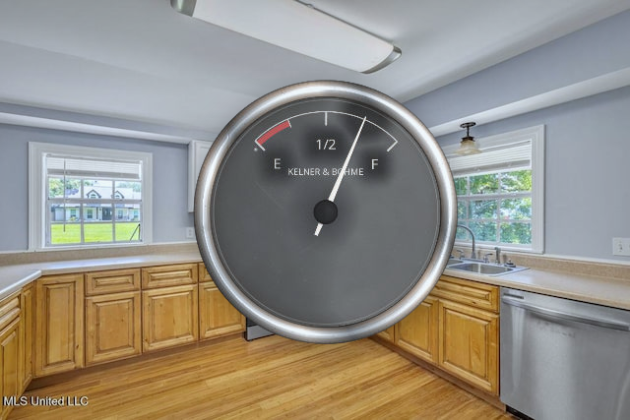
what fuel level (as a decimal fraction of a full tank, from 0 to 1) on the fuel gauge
0.75
